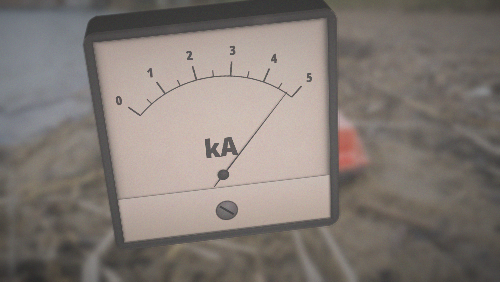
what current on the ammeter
4.75 kA
